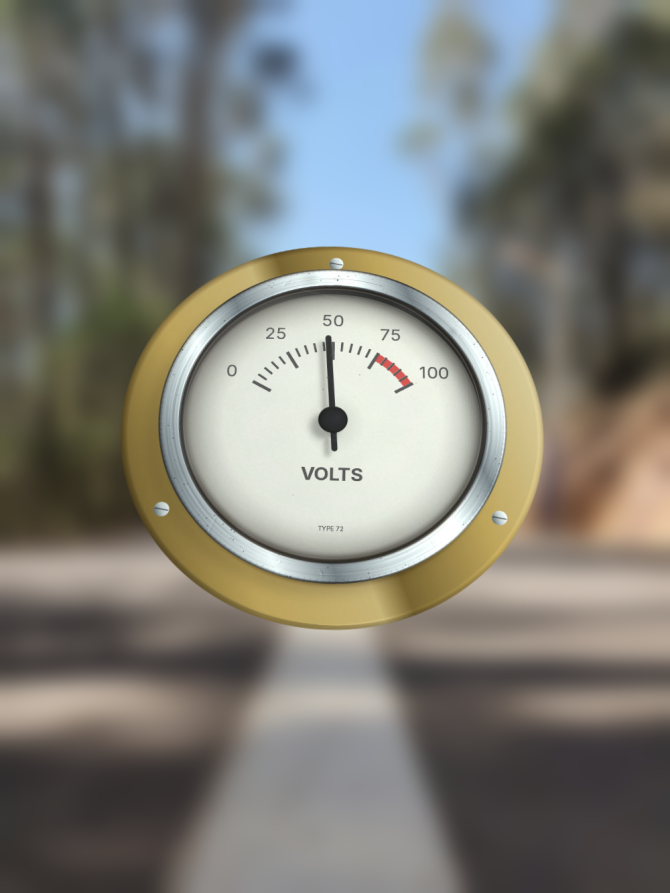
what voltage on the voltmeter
47.5 V
